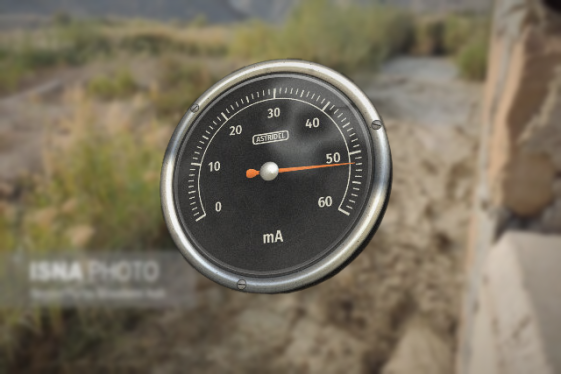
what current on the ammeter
52 mA
